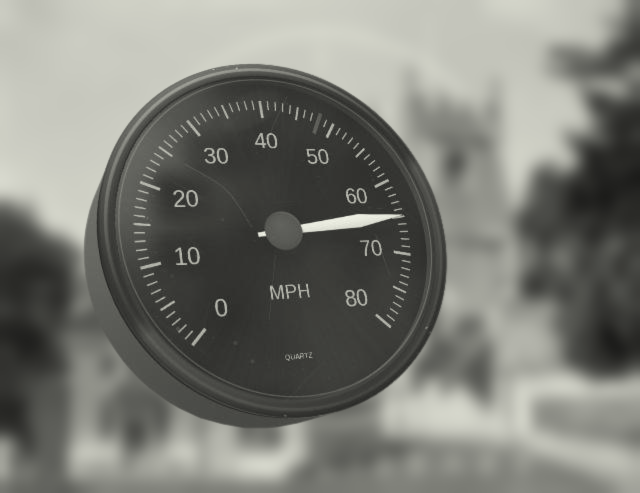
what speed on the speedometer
65 mph
